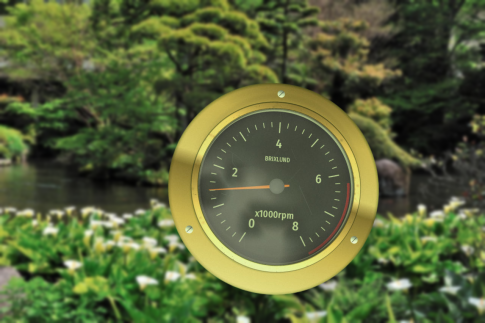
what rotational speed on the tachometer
1400 rpm
